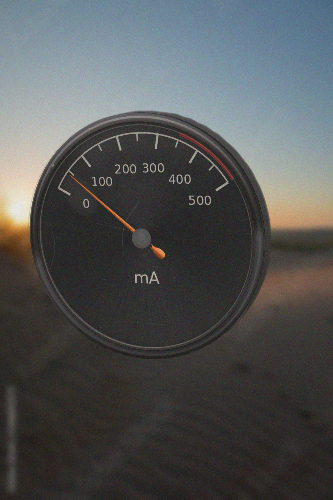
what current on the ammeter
50 mA
